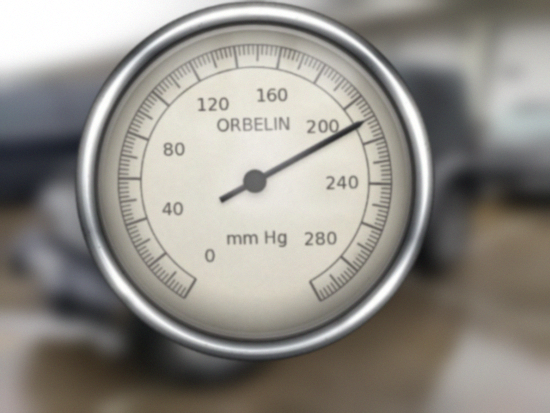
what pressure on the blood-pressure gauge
210 mmHg
